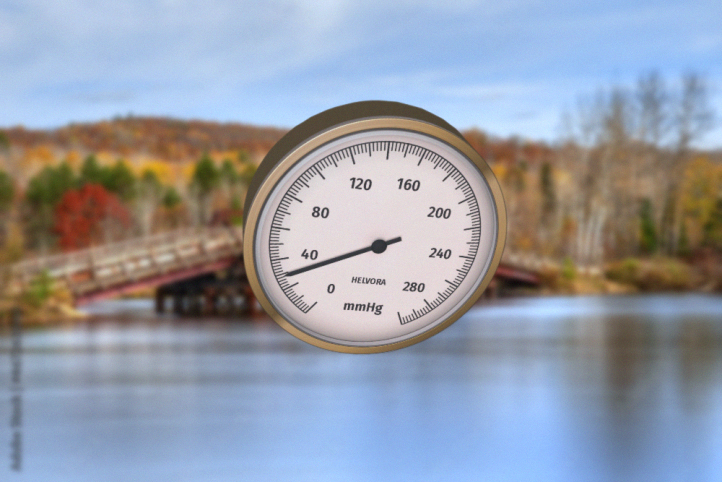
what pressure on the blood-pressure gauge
30 mmHg
